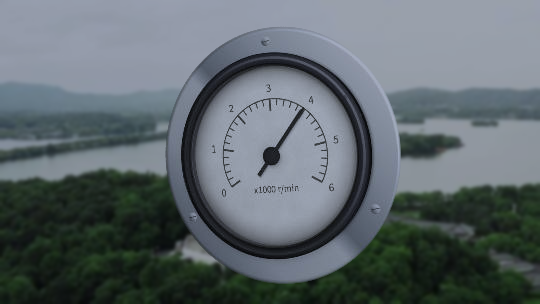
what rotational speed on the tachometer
4000 rpm
